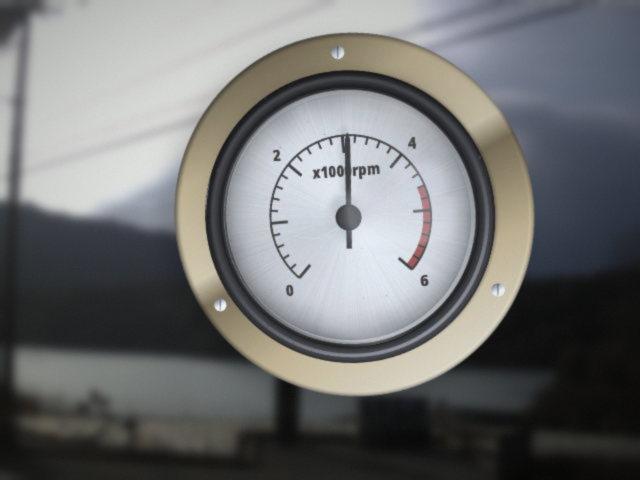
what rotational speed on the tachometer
3100 rpm
